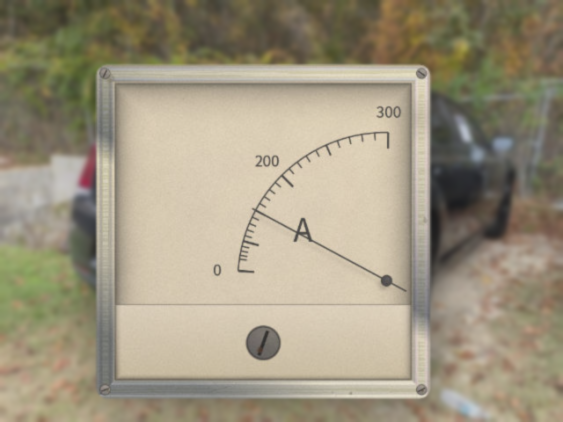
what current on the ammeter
150 A
